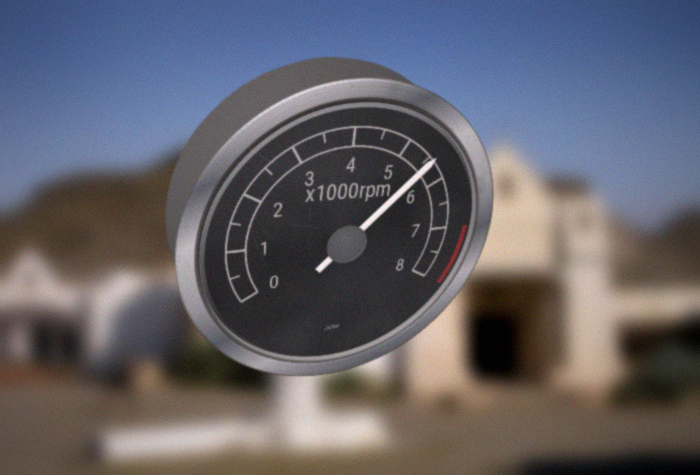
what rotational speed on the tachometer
5500 rpm
